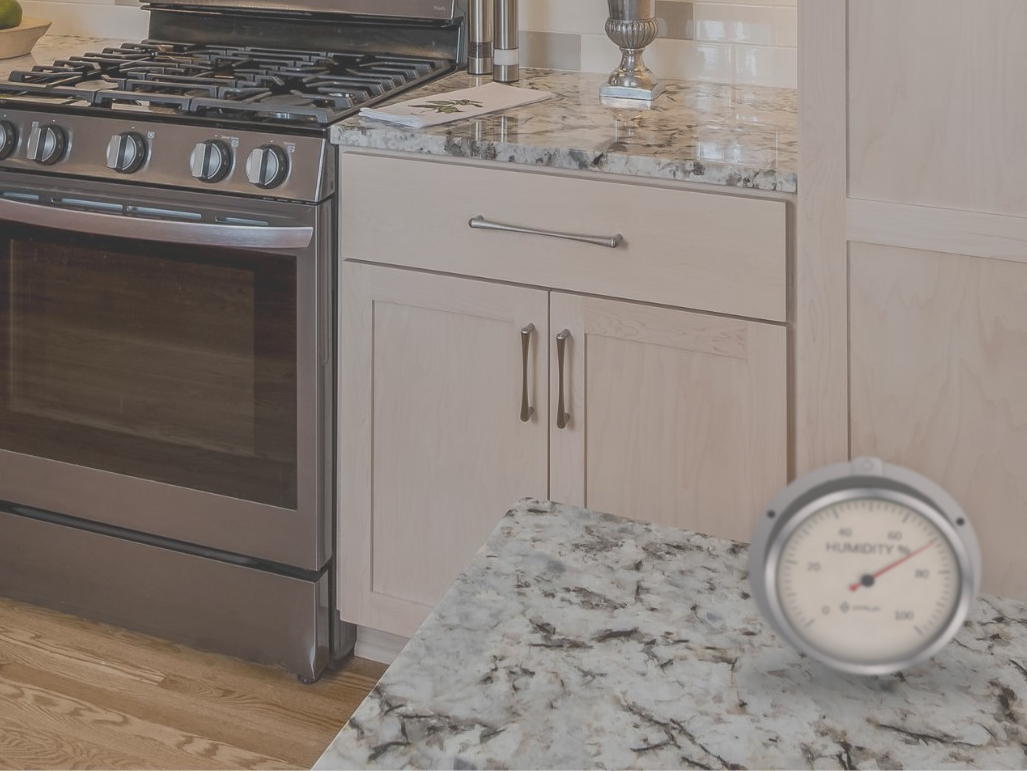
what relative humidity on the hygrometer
70 %
